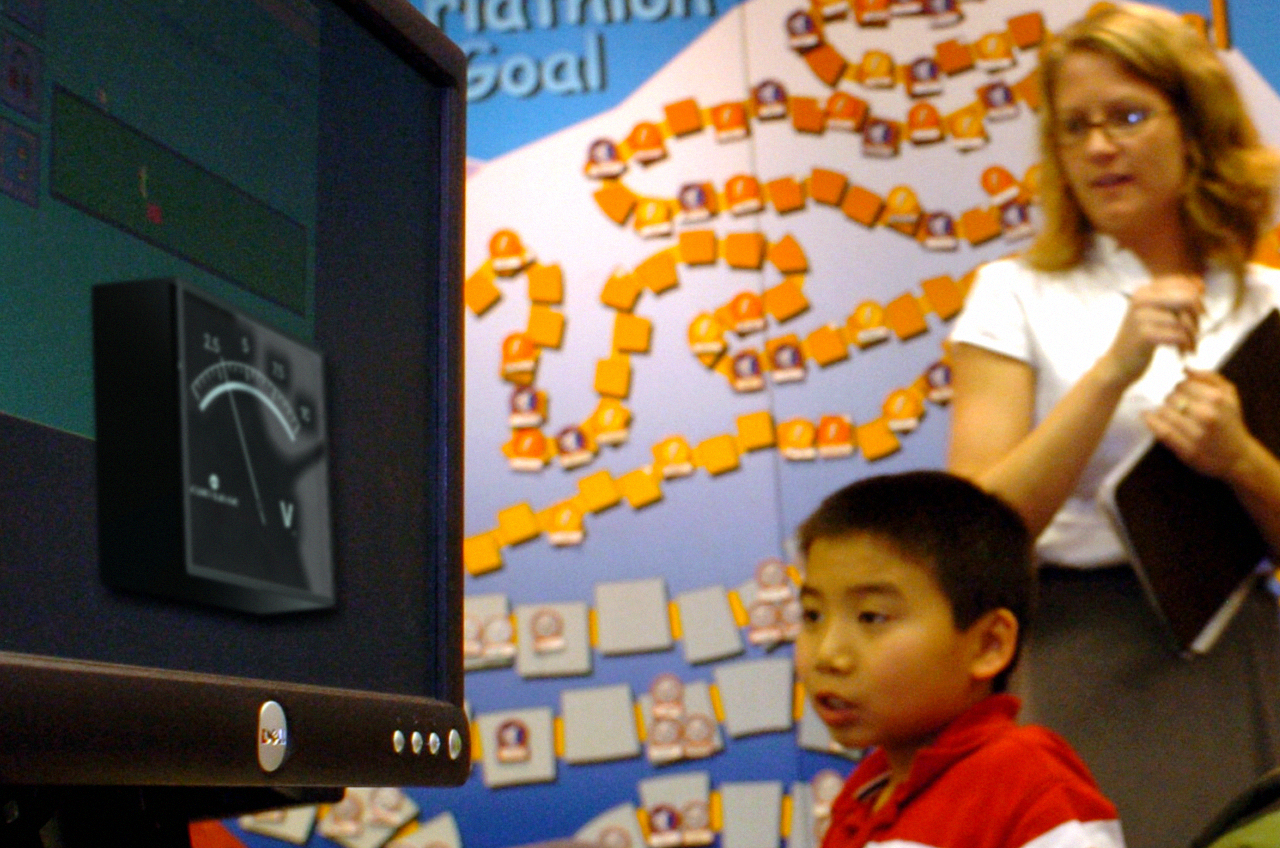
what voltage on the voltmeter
2.5 V
